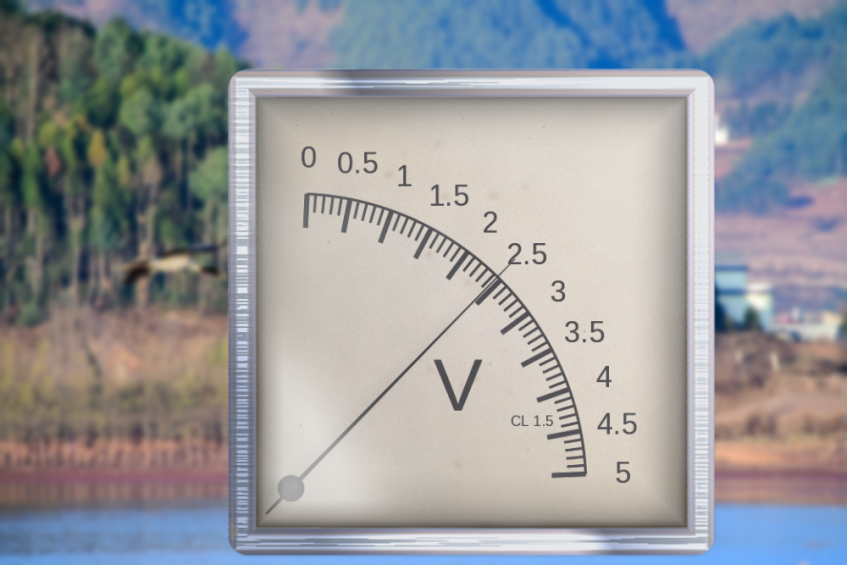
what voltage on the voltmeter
2.45 V
